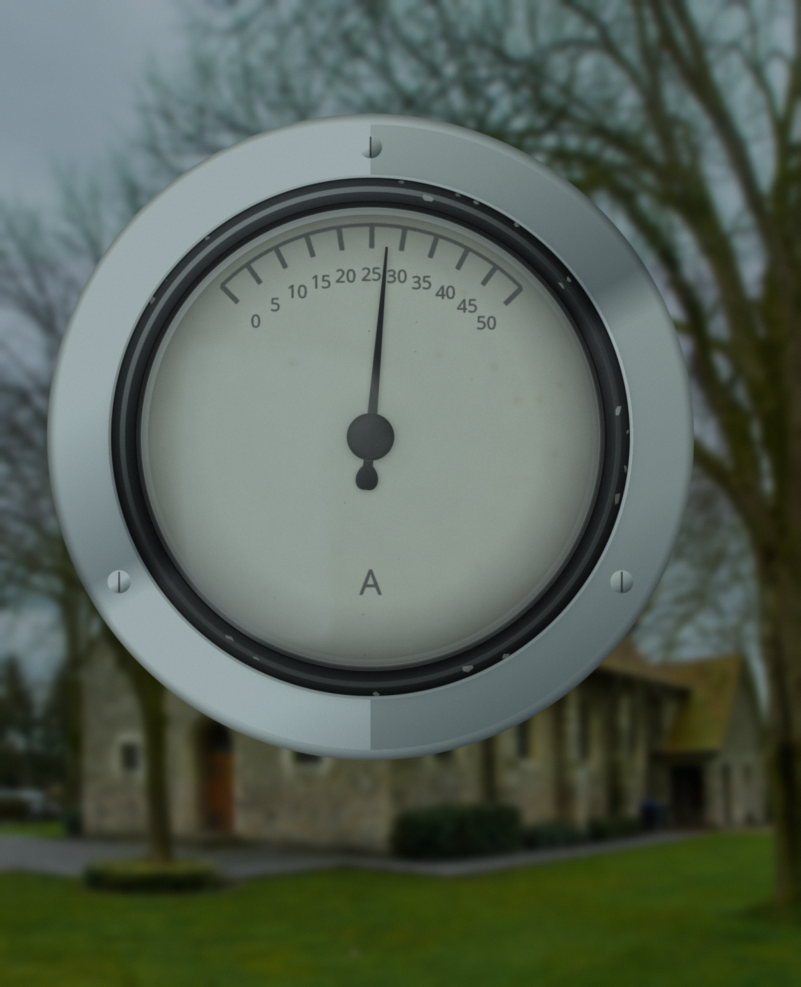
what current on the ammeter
27.5 A
